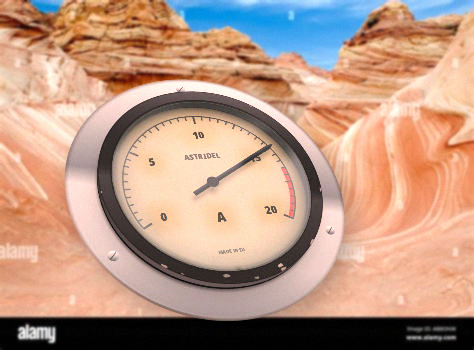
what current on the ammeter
15 A
